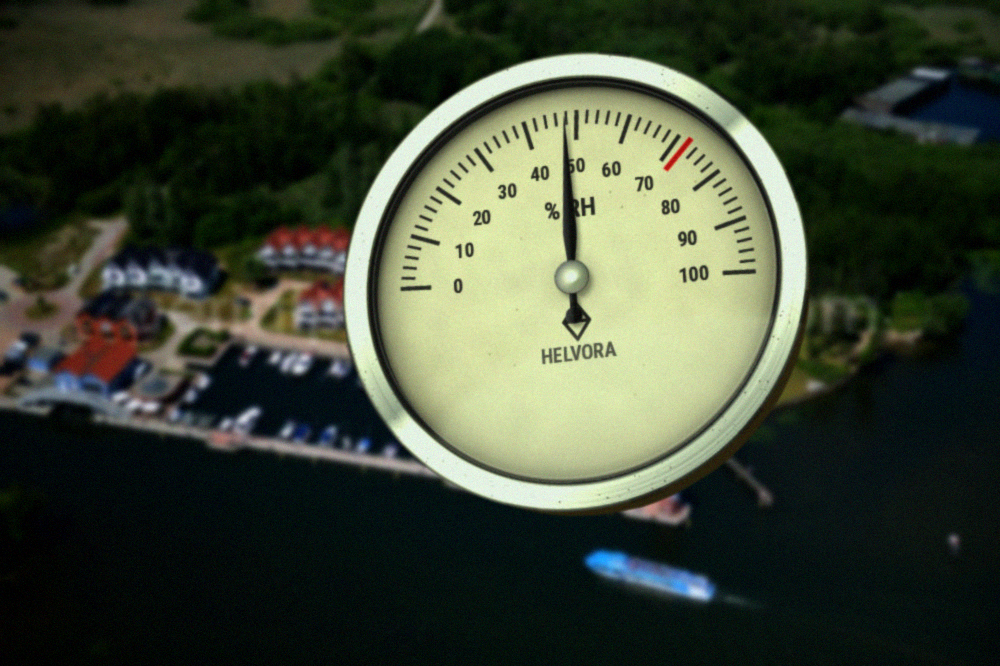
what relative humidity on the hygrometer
48 %
